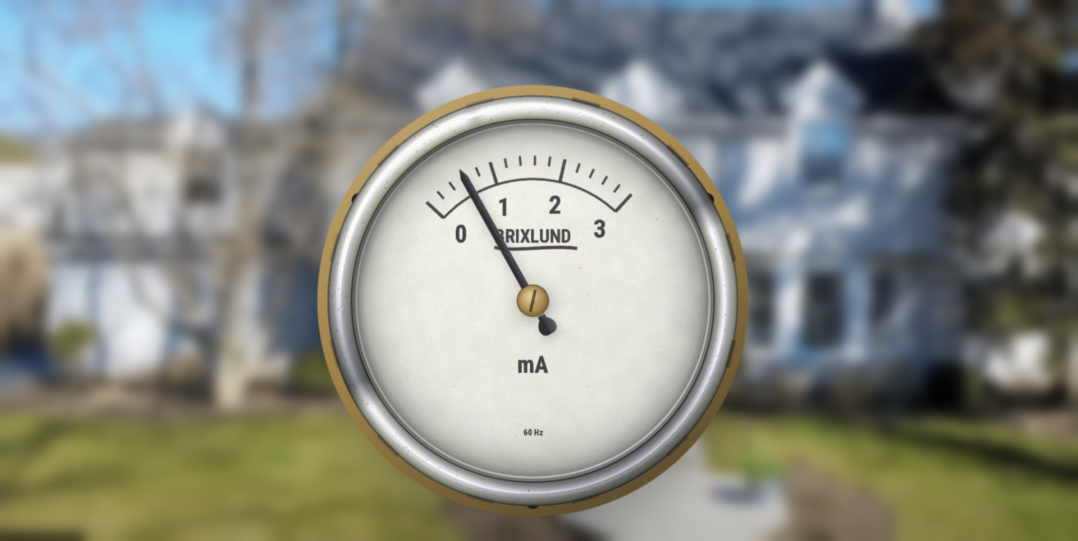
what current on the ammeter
0.6 mA
